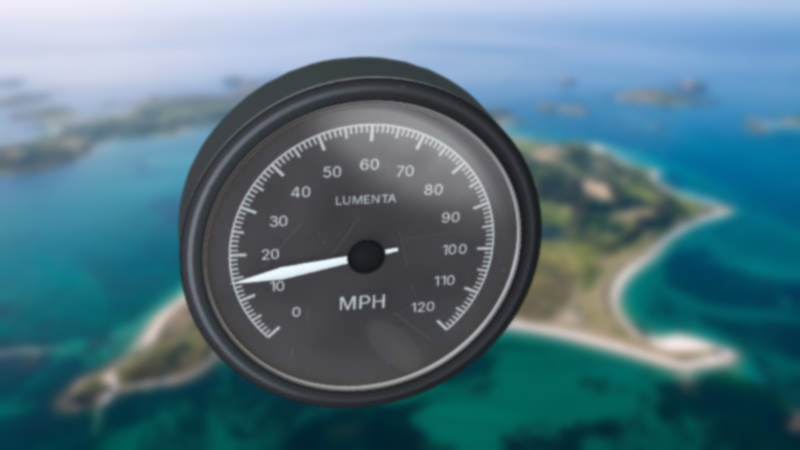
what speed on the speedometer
15 mph
